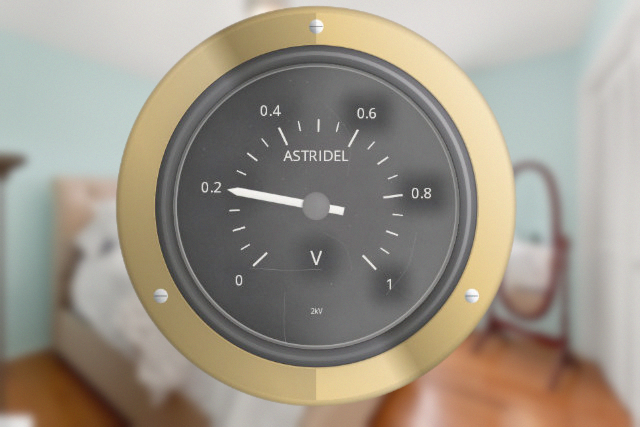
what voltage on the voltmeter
0.2 V
